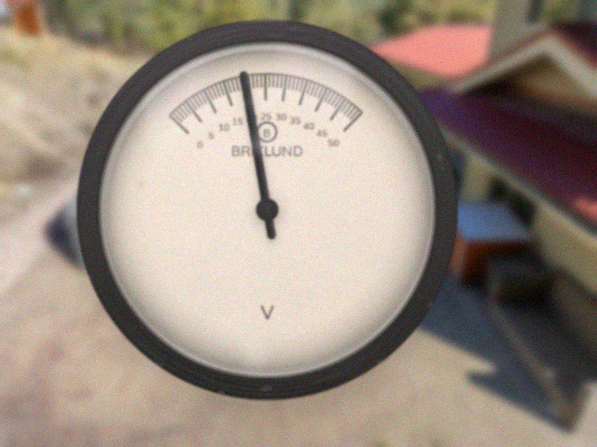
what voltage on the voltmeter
20 V
